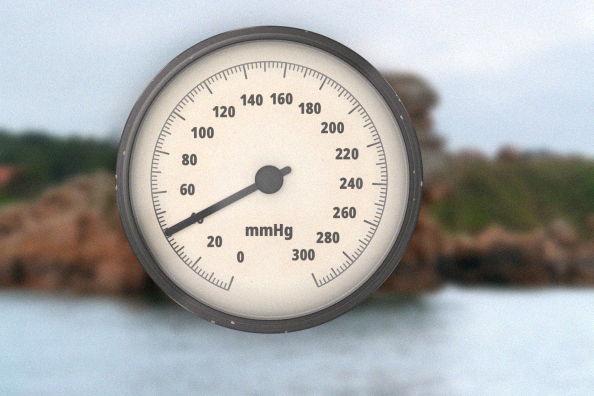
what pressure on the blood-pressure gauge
40 mmHg
